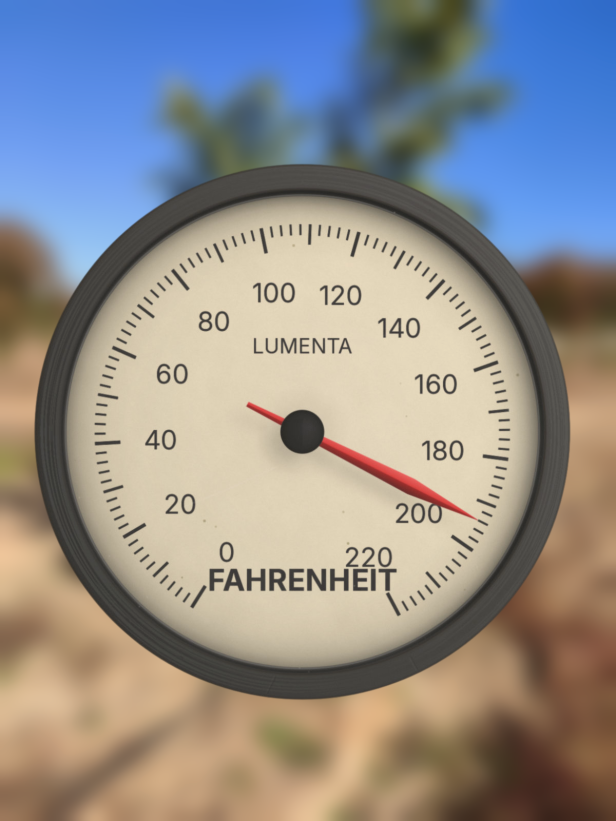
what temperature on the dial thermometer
194 °F
